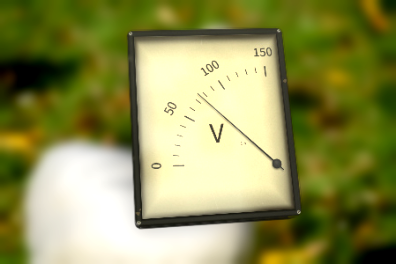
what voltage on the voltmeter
75 V
